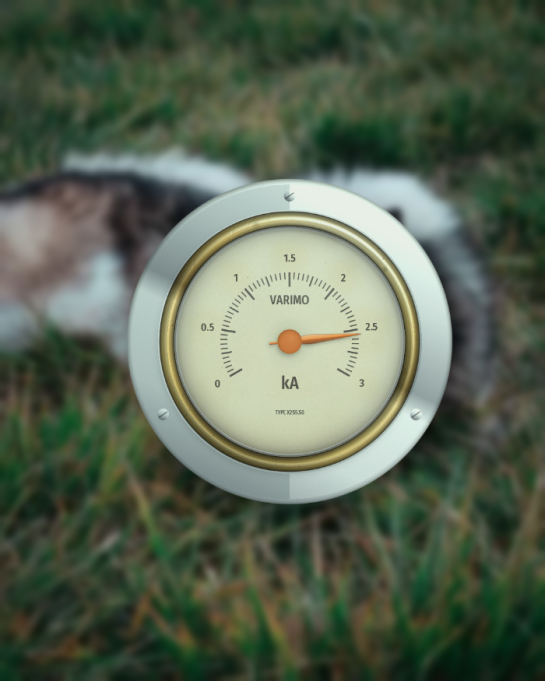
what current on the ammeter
2.55 kA
